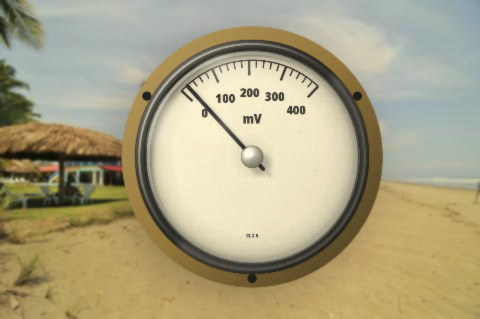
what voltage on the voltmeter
20 mV
